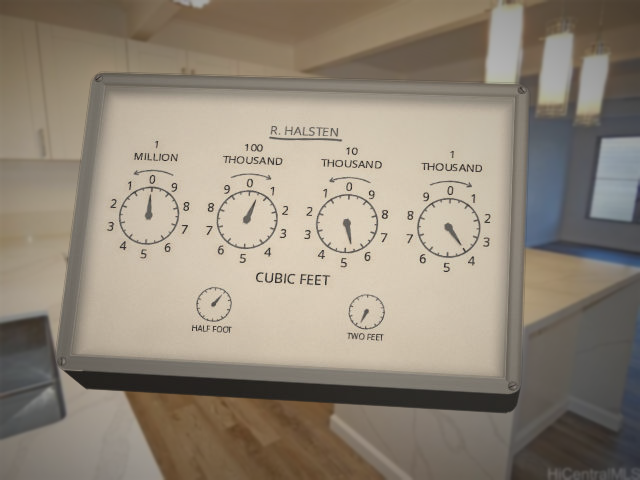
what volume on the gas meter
5400 ft³
